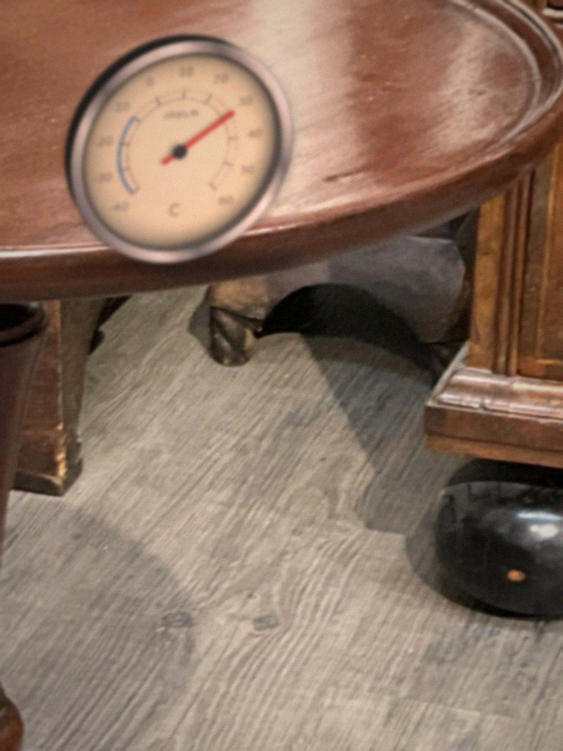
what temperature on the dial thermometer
30 °C
